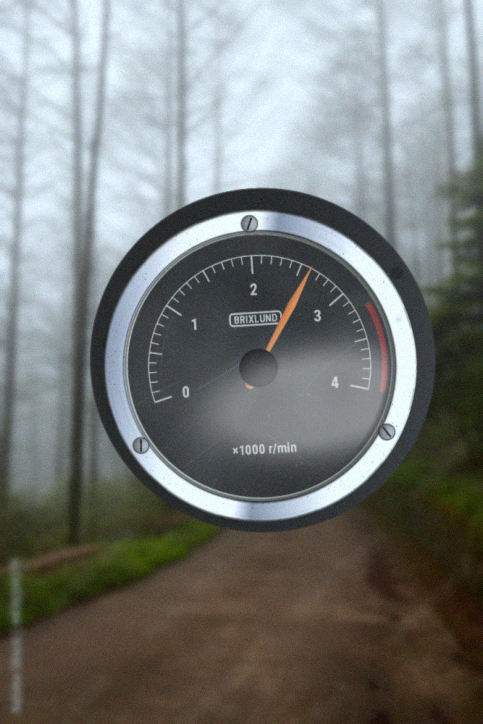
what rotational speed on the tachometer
2600 rpm
